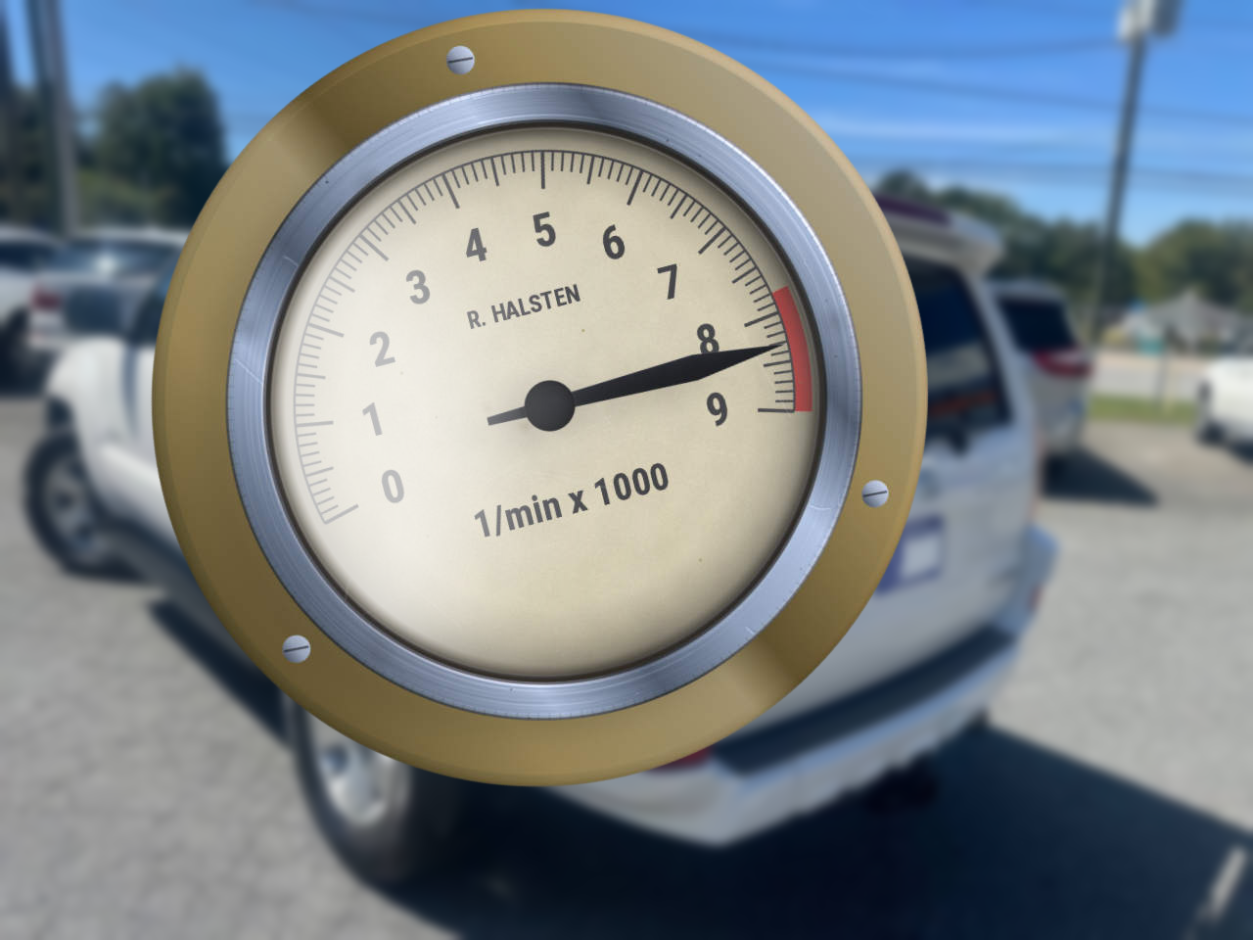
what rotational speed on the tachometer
8300 rpm
